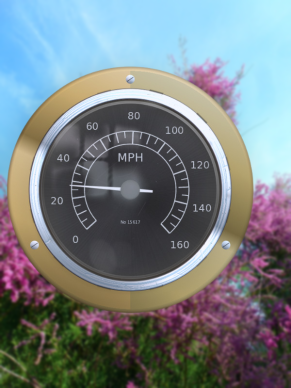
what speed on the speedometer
27.5 mph
